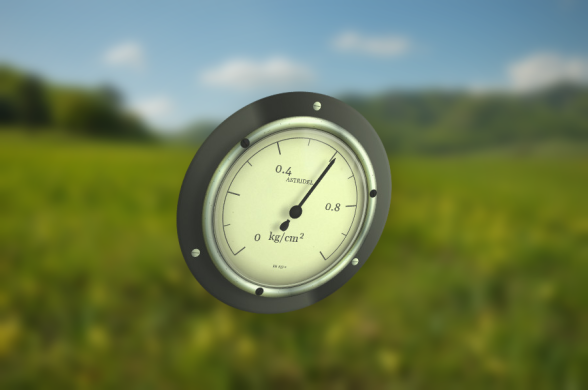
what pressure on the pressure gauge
0.6 kg/cm²
